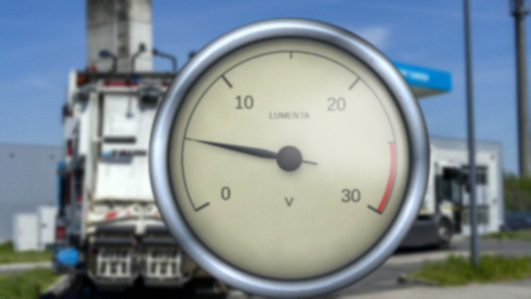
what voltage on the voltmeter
5 V
